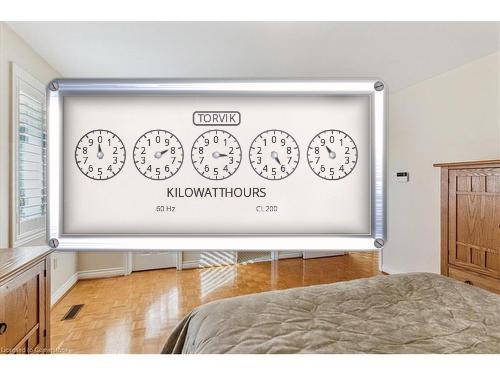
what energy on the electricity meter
98259 kWh
